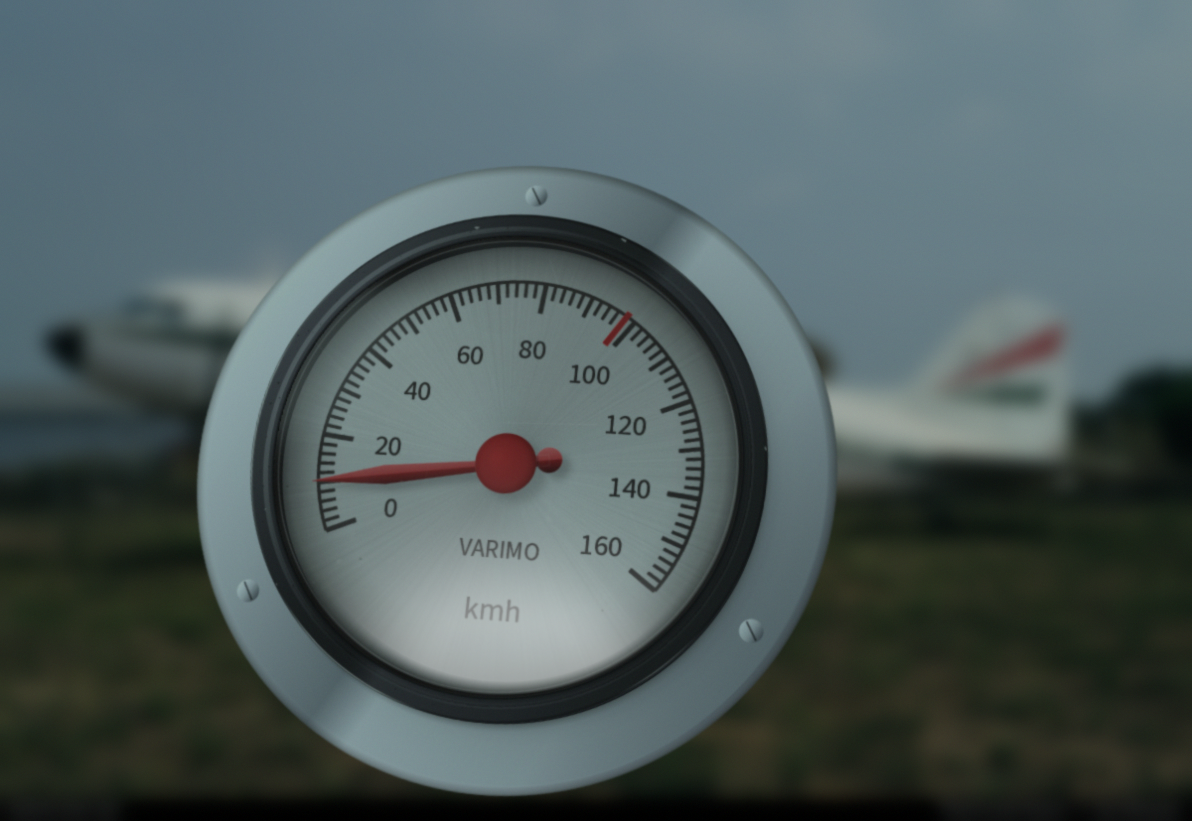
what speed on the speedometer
10 km/h
